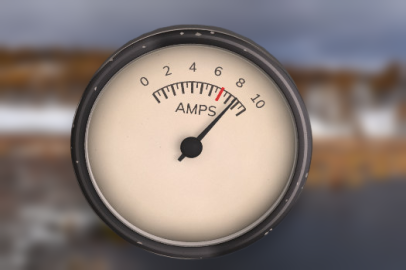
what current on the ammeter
8.5 A
